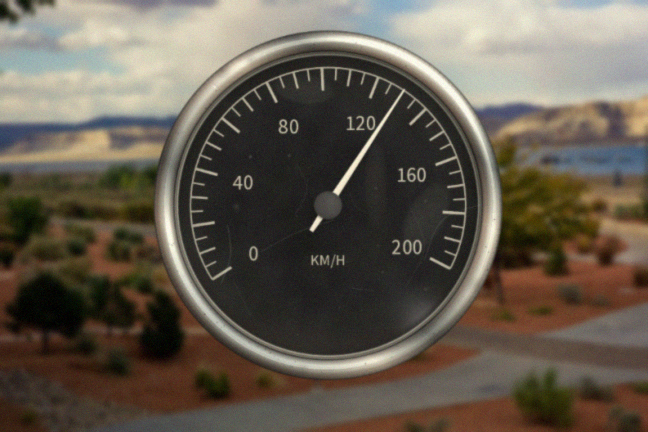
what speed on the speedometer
130 km/h
